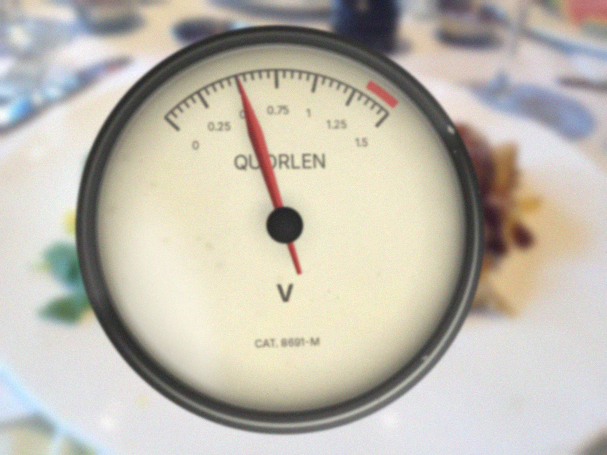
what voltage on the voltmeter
0.5 V
